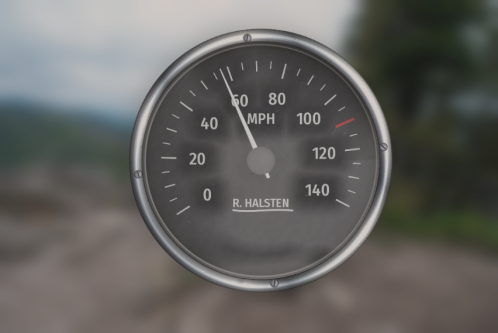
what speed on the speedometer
57.5 mph
